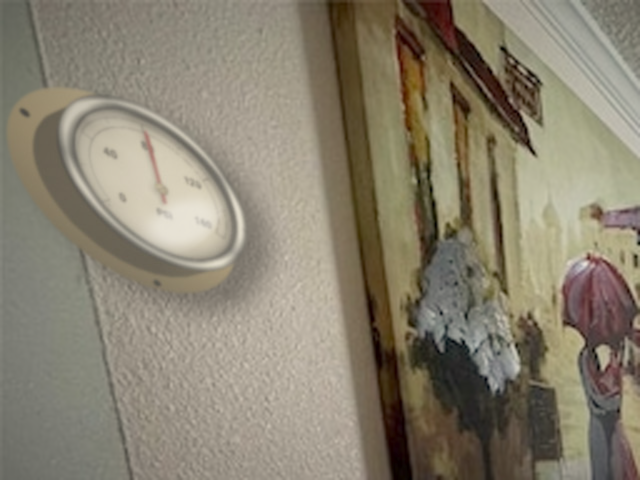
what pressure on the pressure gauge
80 psi
